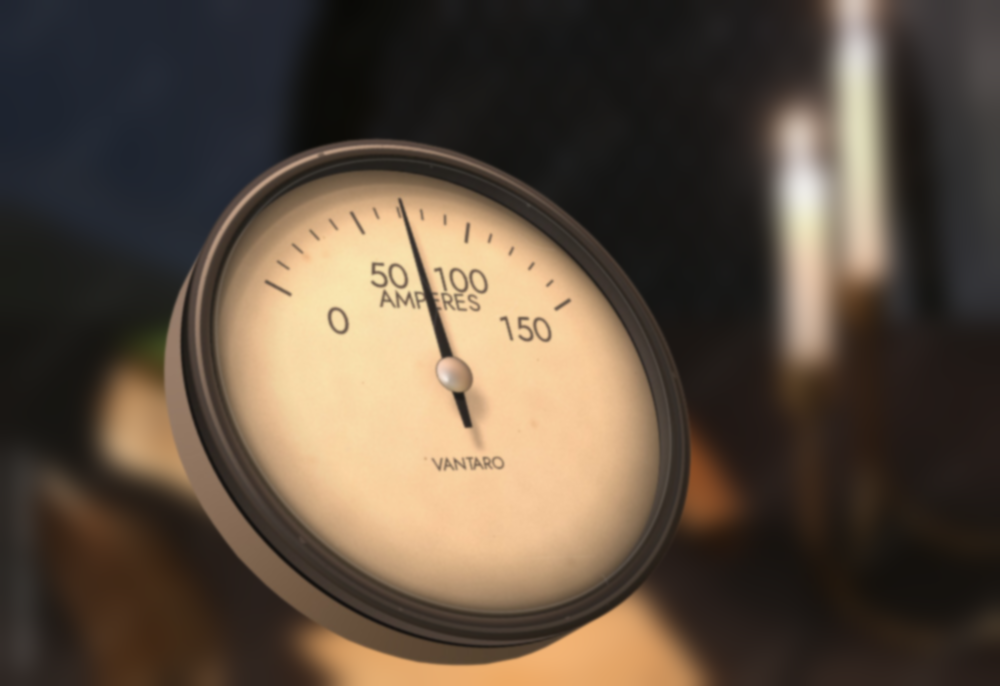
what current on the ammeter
70 A
